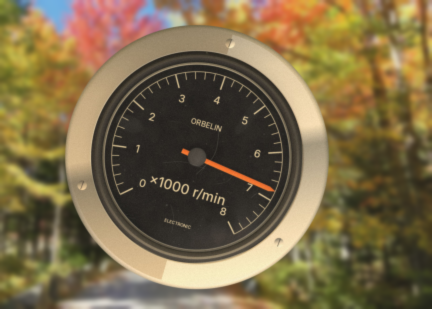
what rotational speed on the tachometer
6800 rpm
